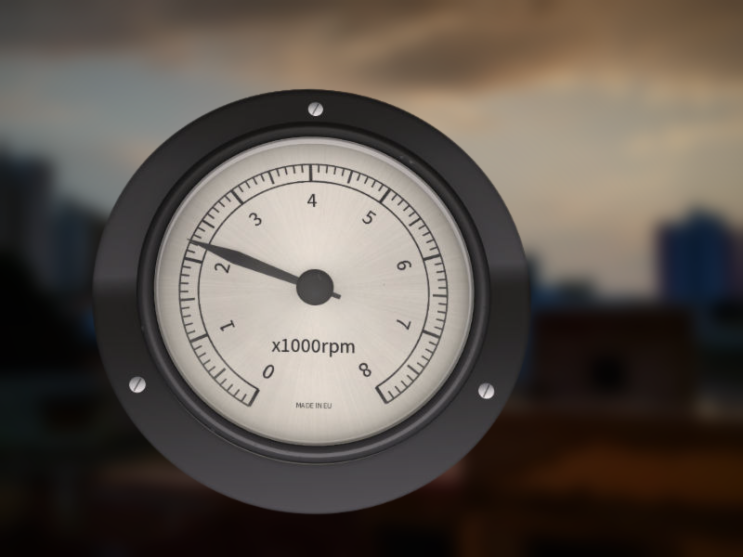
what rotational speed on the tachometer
2200 rpm
